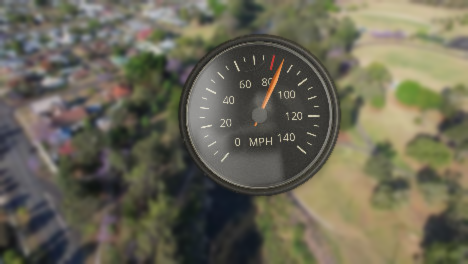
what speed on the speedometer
85 mph
